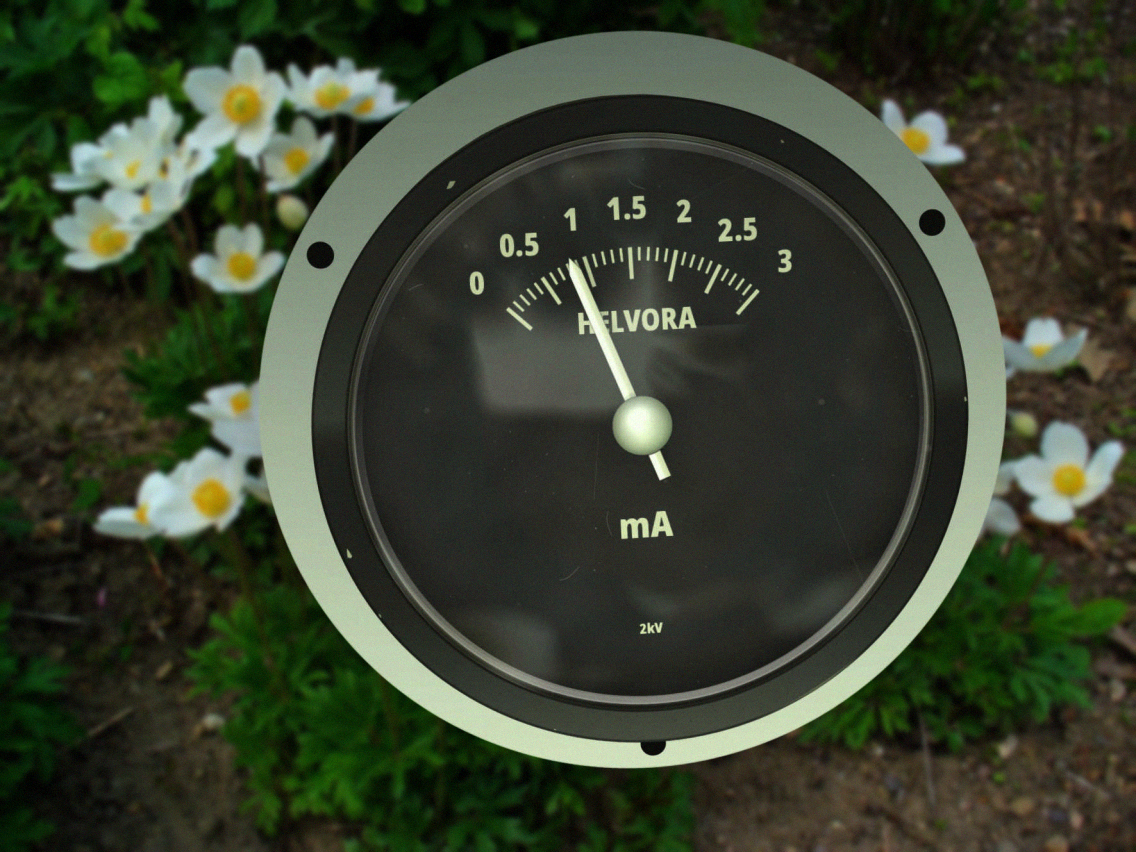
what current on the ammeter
0.85 mA
